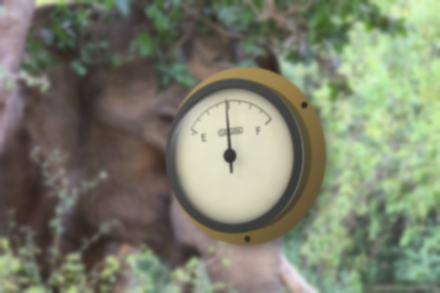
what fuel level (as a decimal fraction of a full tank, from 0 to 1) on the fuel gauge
0.5
